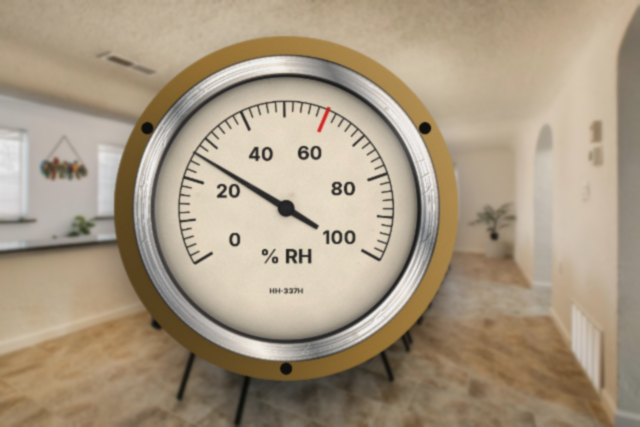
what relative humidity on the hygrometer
26 %
